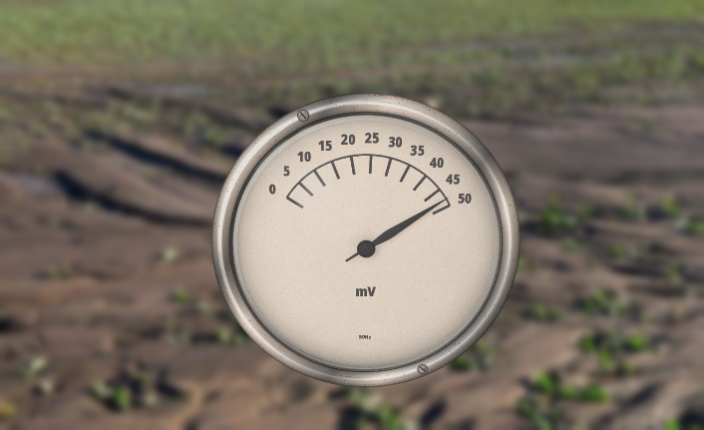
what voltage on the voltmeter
47.5 mV
